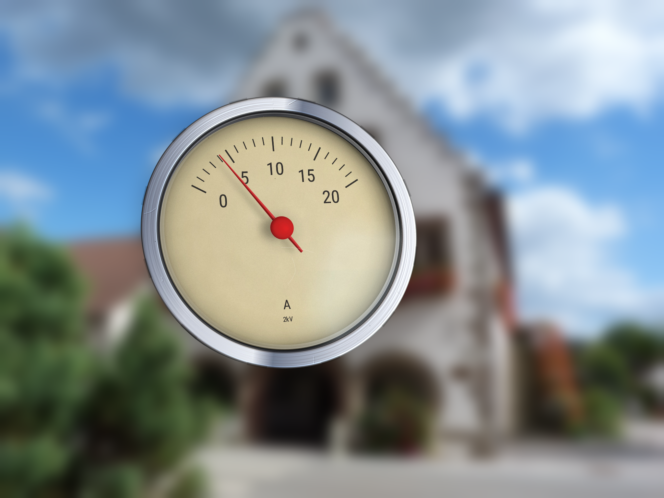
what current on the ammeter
4 A
